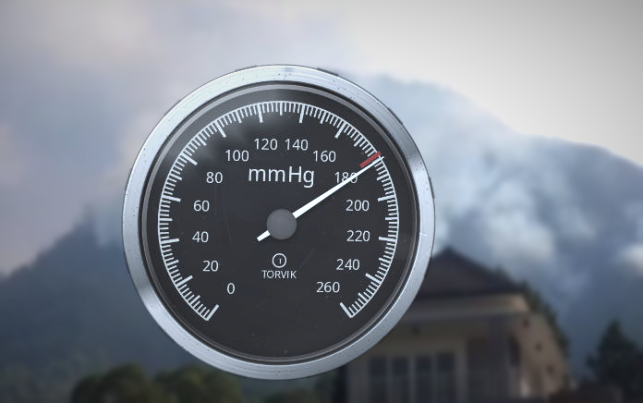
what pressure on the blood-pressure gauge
182 mmHg
